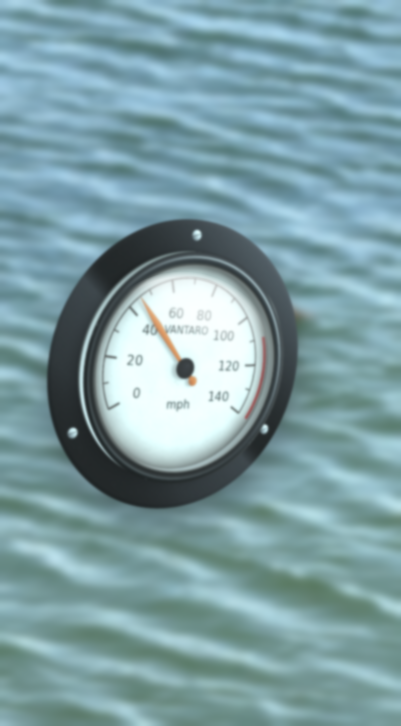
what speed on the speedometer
45 mph
